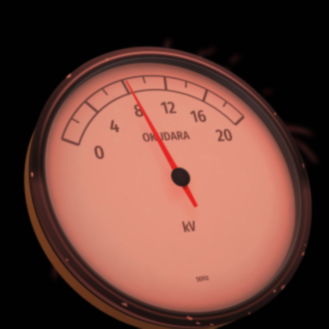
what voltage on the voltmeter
8 kV
